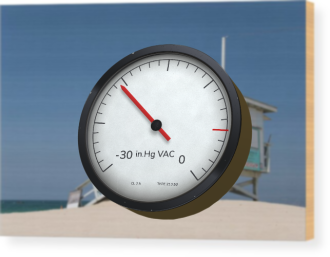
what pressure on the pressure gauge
-20.5 inHg
